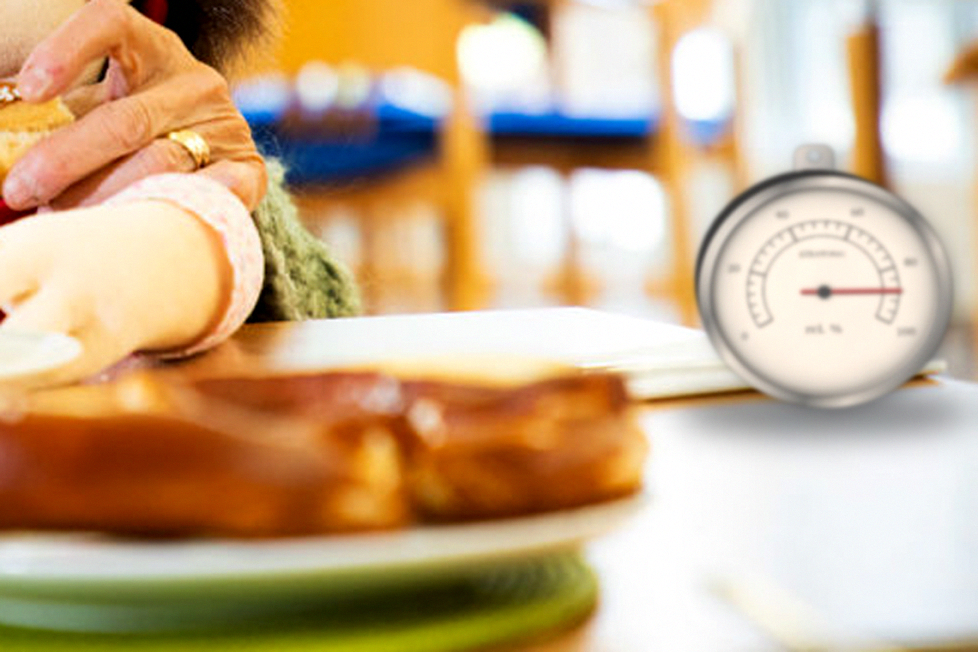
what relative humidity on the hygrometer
88 %
